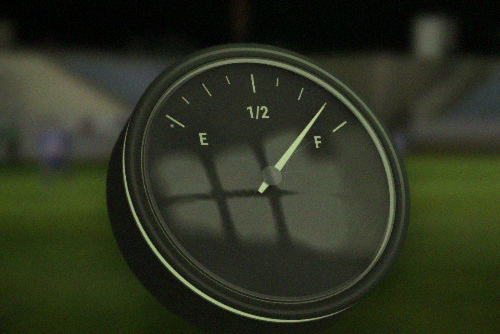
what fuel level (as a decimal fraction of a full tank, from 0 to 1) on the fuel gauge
0.875
